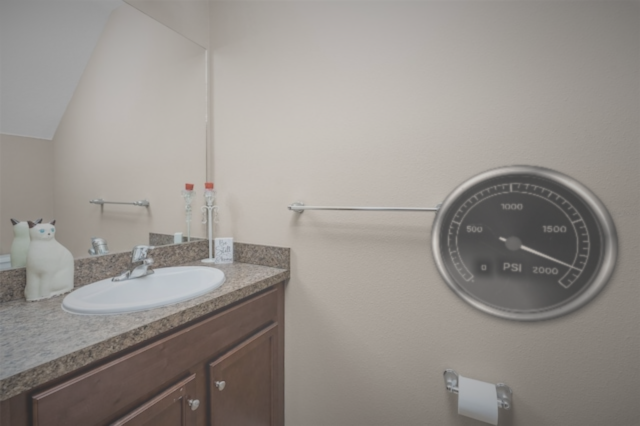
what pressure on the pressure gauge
1850 psi
